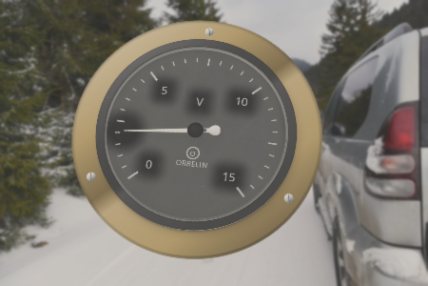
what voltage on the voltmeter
2 V
